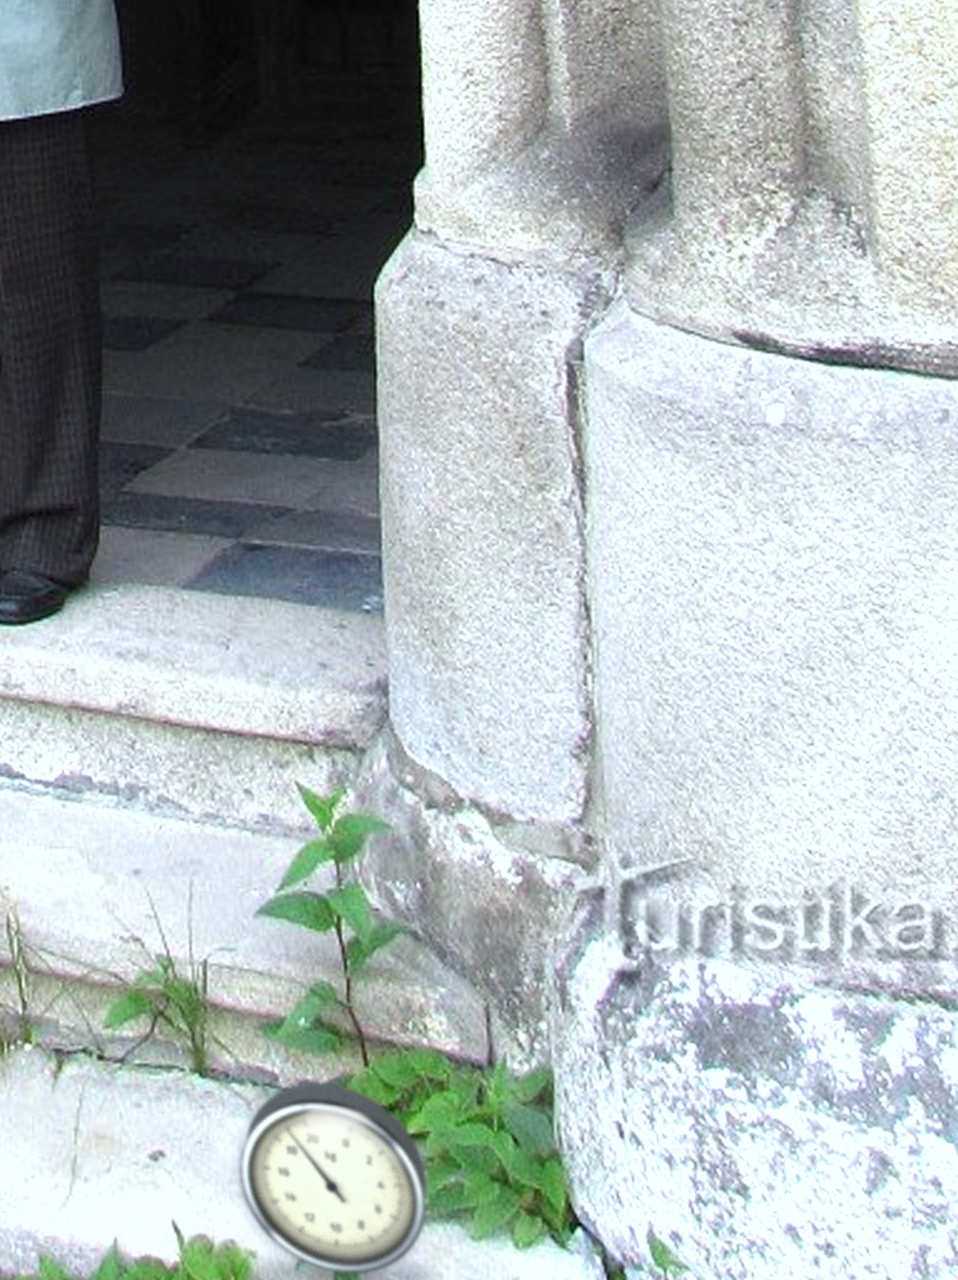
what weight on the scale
19 kg
